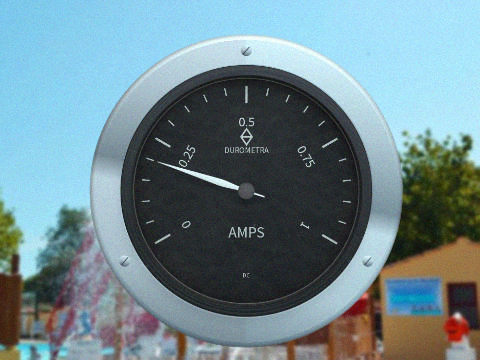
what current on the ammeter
0.2 A
